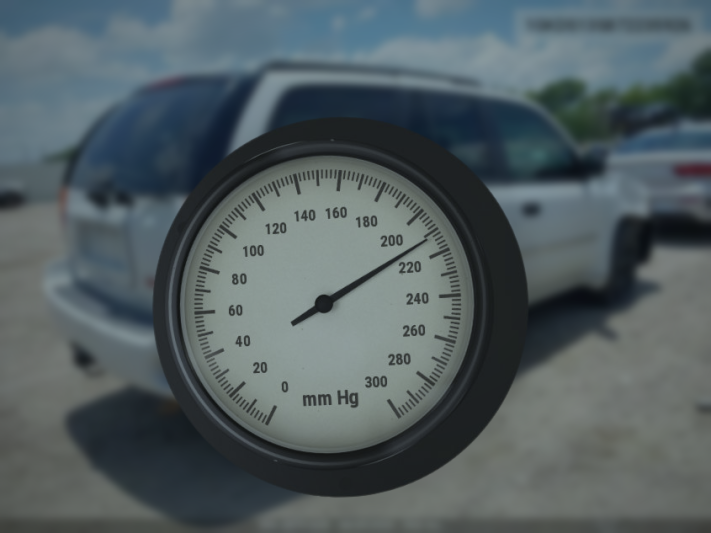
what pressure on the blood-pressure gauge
212 mmHg
